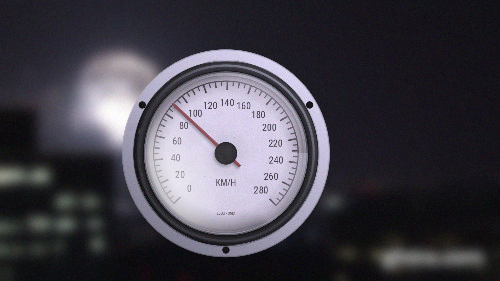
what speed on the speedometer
90 km/h
